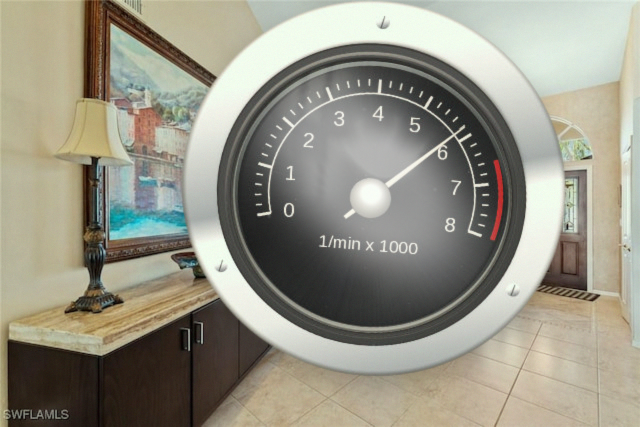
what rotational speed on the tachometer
5800 rpm
